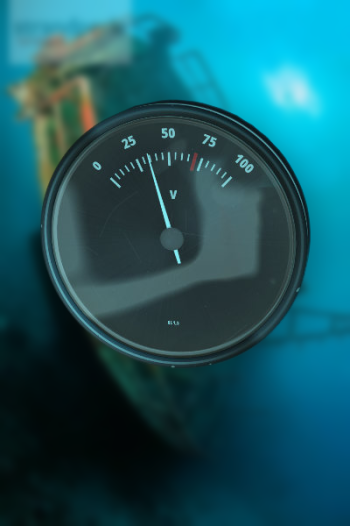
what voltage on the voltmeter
35 V
